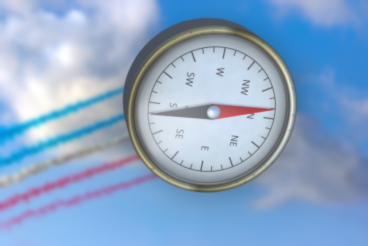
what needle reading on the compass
350 °
